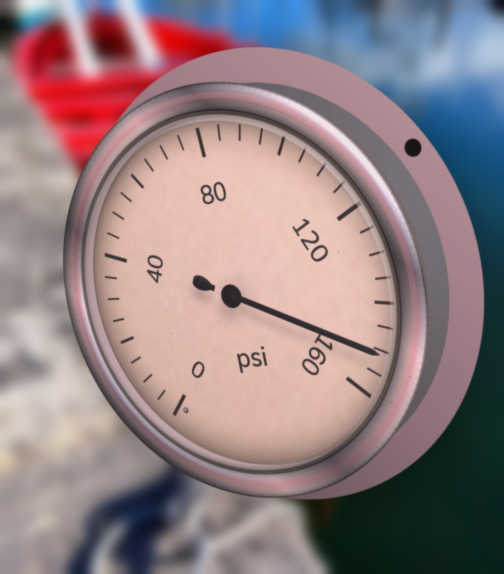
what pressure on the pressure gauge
150 psi
